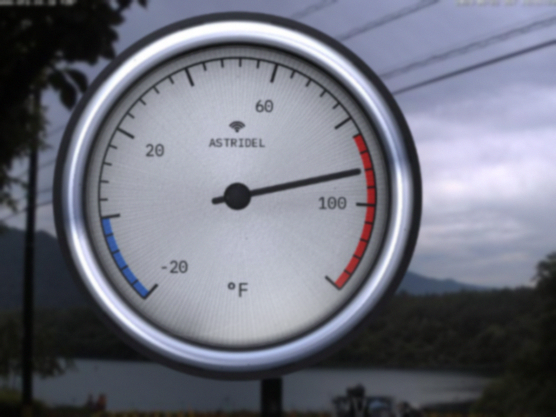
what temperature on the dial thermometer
92 °F
